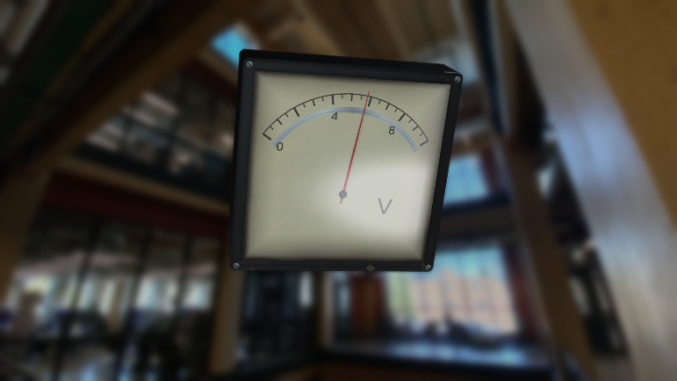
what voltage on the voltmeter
5.75 V
